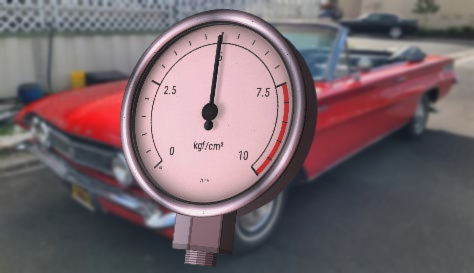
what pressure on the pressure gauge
5 kg/cm²
